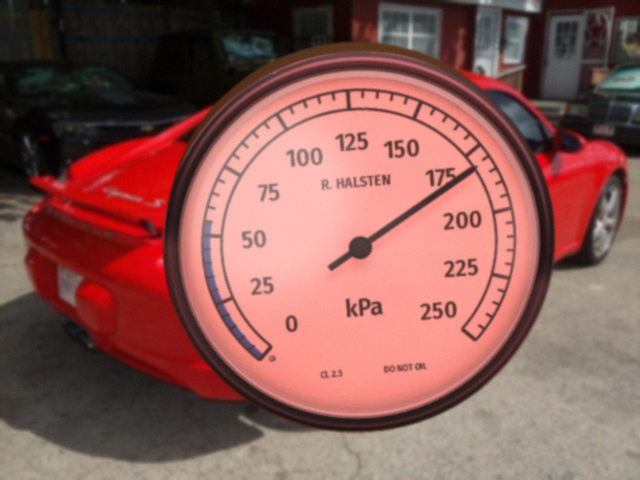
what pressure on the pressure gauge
180 kPa
